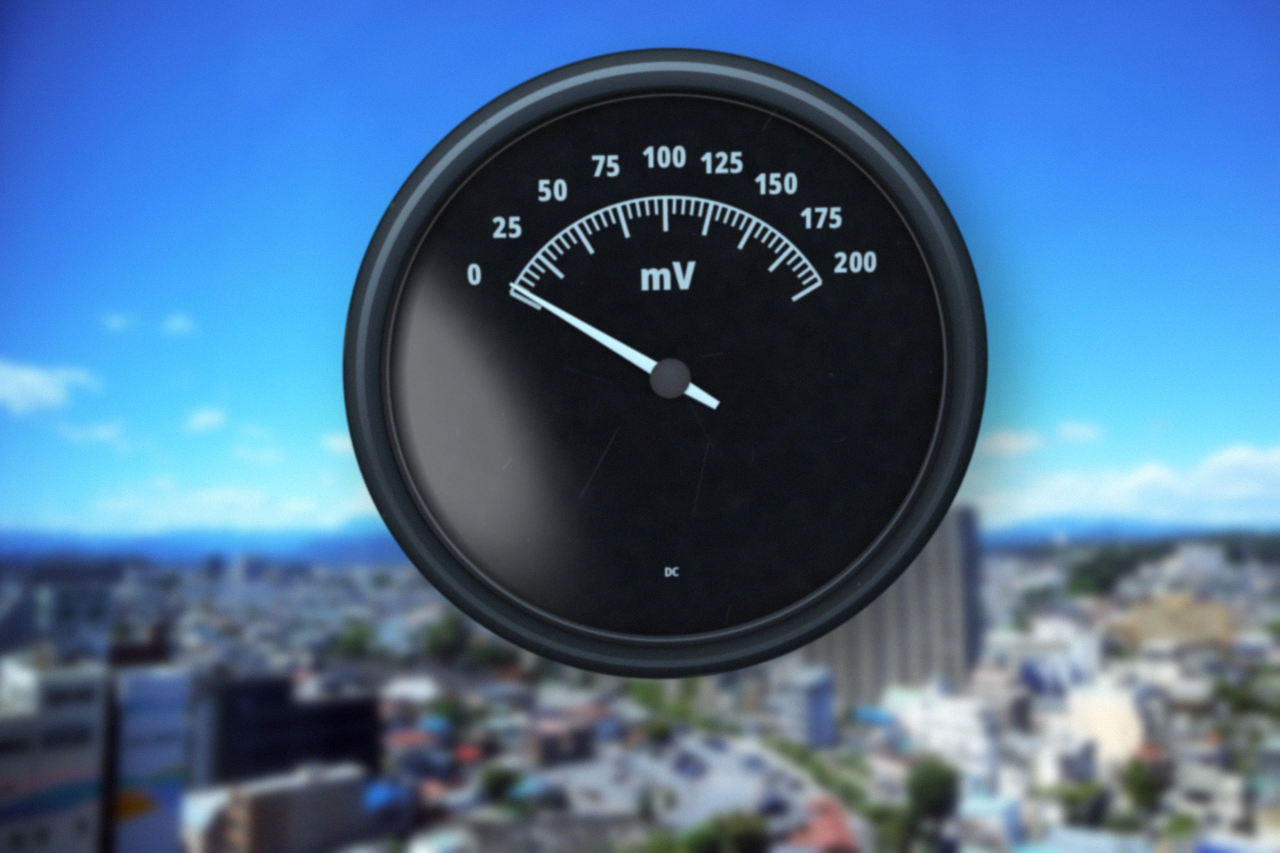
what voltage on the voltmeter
5 mV
